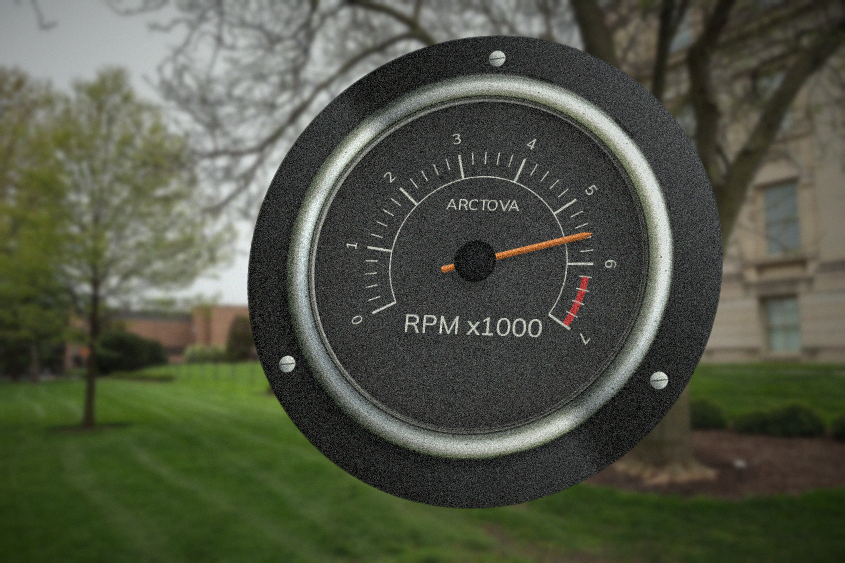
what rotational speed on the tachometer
5600 rpm
